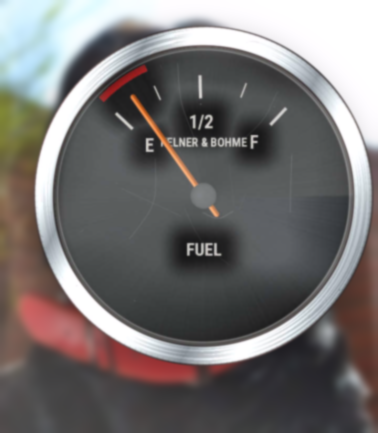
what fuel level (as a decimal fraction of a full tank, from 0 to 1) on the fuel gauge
0.125
